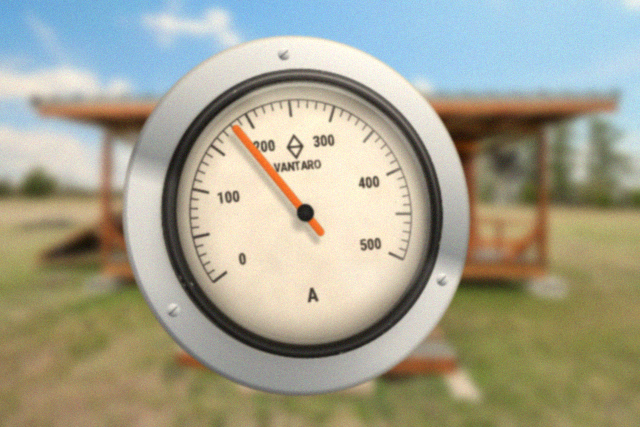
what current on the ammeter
180 A
